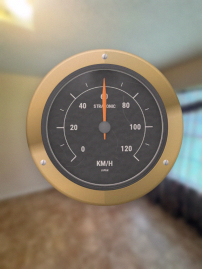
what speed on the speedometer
60 km/h
